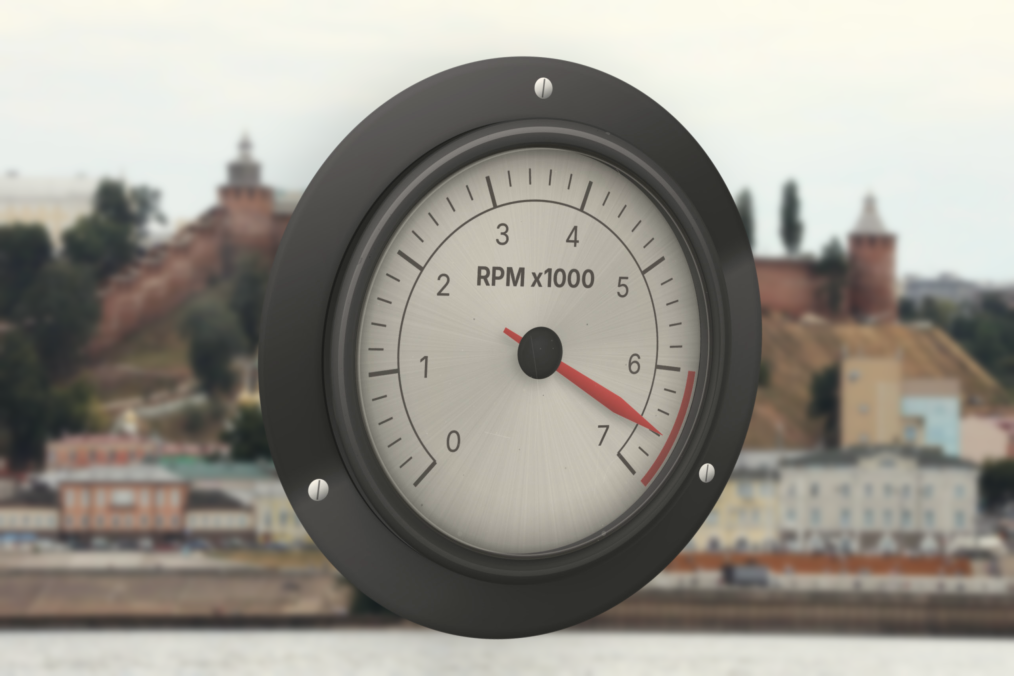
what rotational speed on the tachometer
6600 rpm
